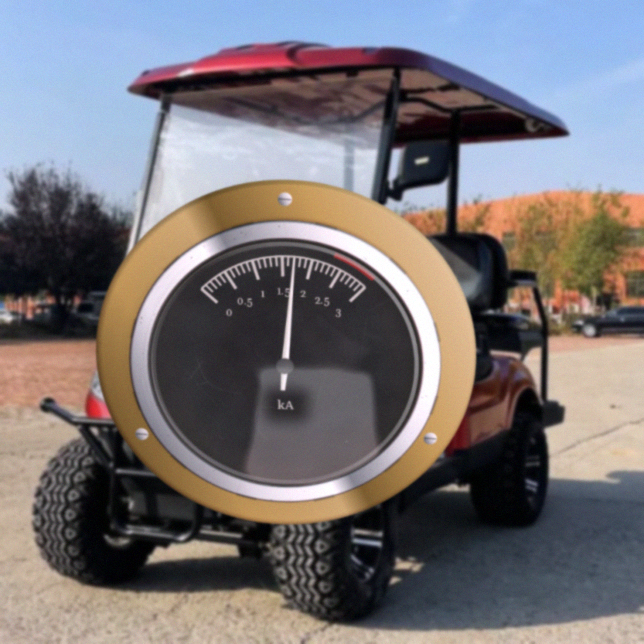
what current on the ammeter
1.7 kA
